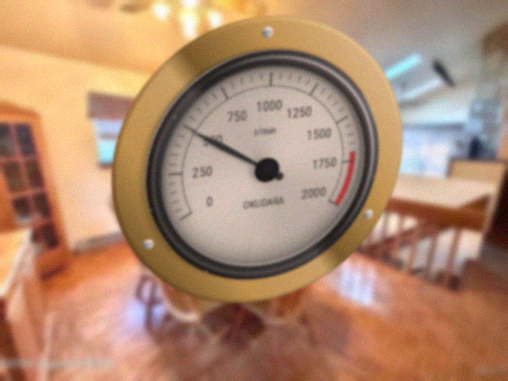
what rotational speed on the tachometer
500 rpm
